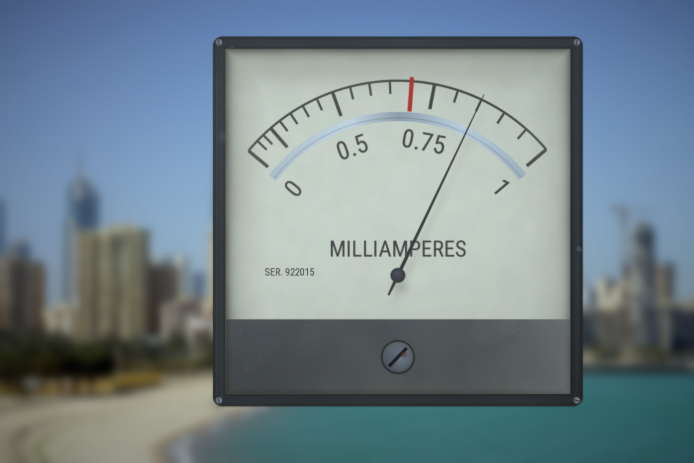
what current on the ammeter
0.85 mA
